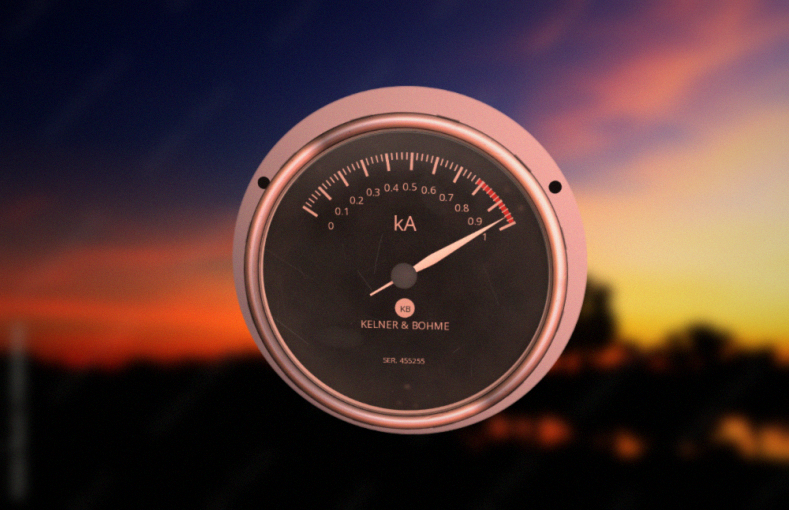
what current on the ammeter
0.96 kA
